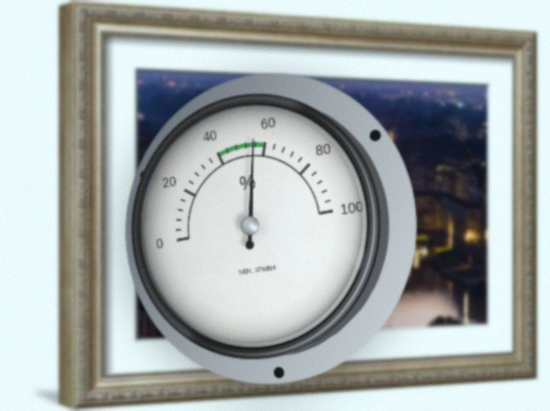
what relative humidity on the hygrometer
56 %
